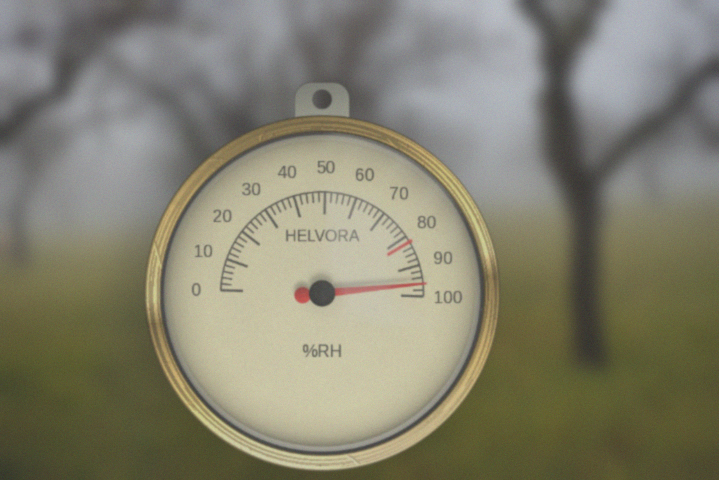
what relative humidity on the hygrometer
96 %
